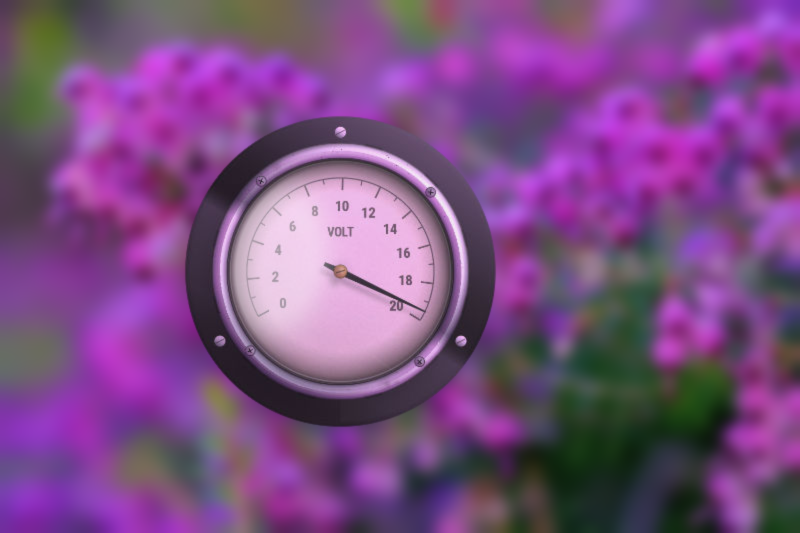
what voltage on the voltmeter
19.5 V
